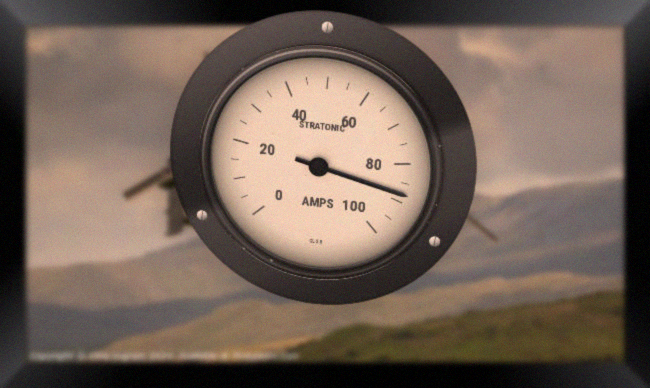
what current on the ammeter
87.5 A
